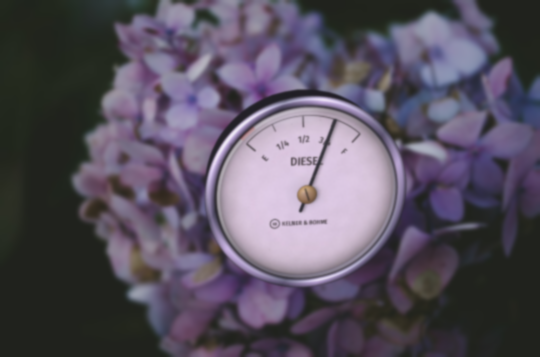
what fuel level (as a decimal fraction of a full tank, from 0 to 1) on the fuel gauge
0.75
